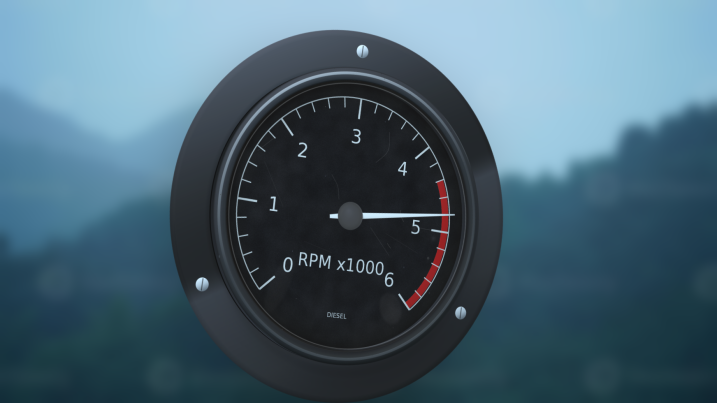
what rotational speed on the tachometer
4800 rpm
